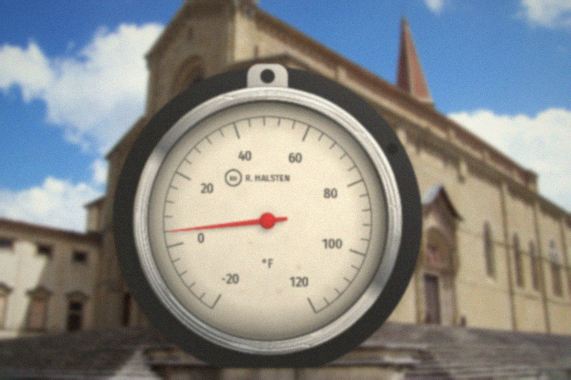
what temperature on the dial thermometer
4 °F
